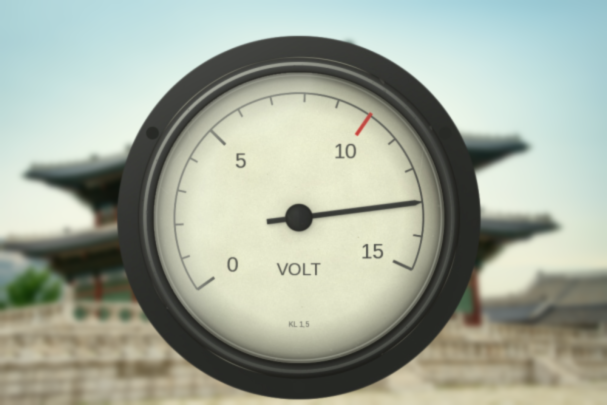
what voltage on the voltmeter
13 V
